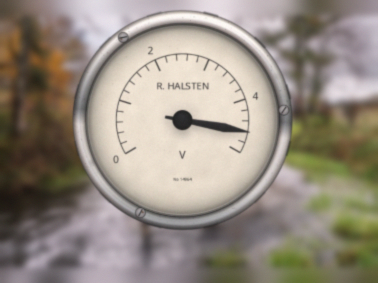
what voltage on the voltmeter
4.6 V
